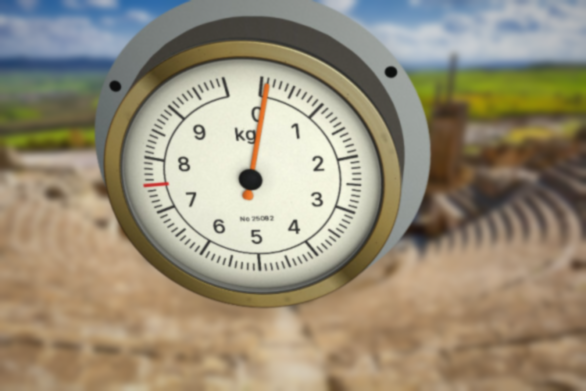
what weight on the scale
0.1 kg
